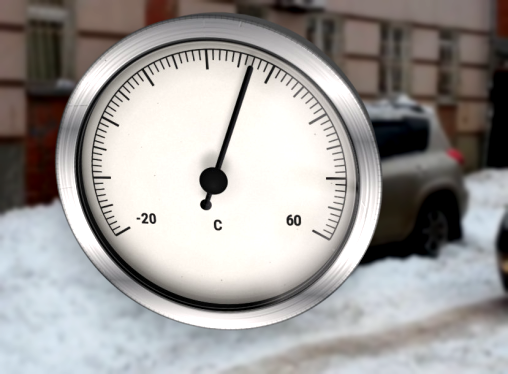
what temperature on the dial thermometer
27 °C
